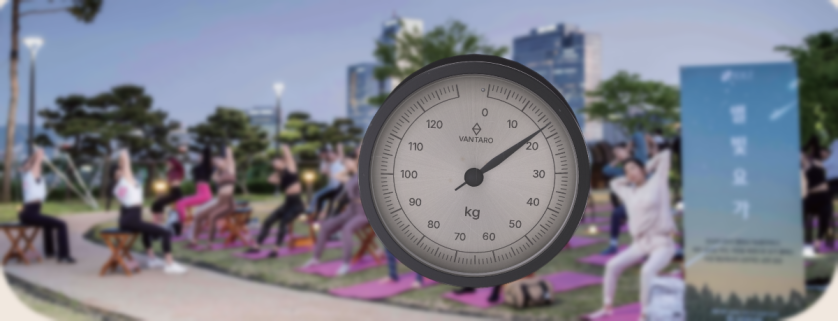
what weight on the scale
17 kg
